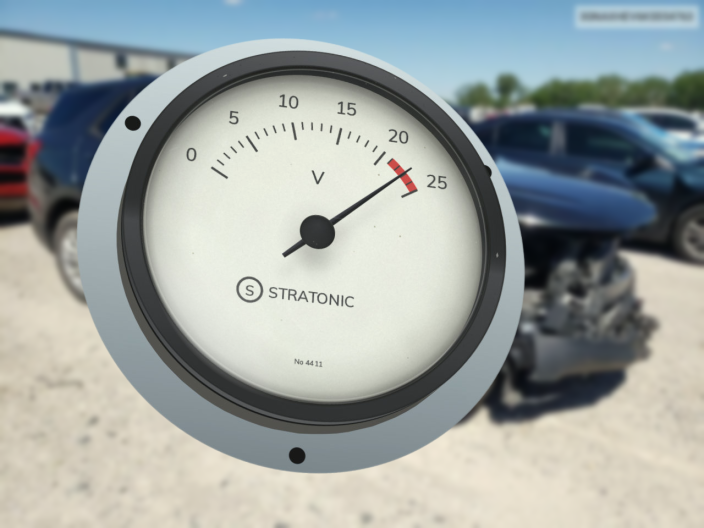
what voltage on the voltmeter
23 V
